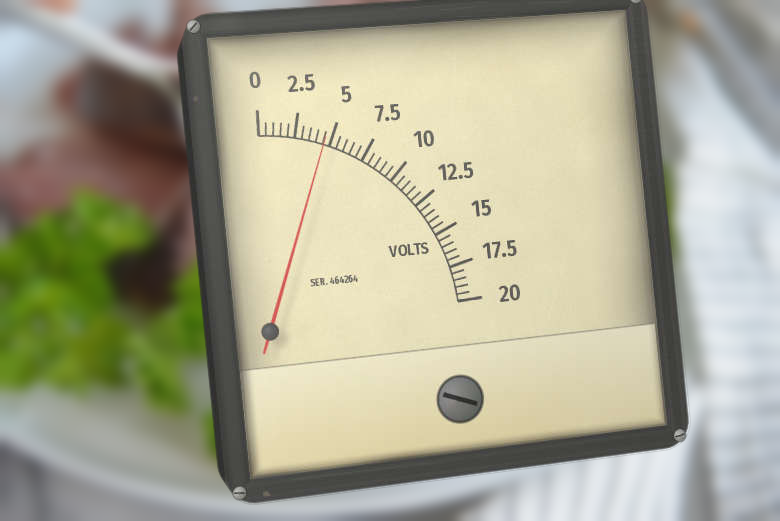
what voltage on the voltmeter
4.5 V
